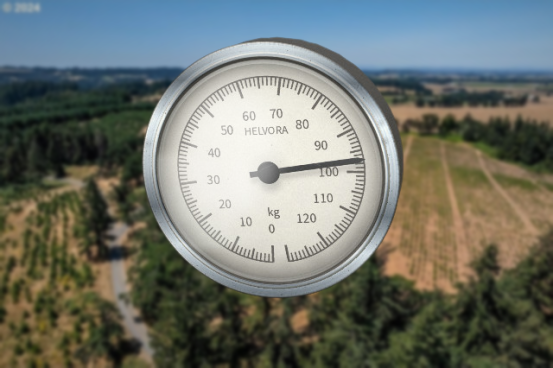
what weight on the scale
97 kg
